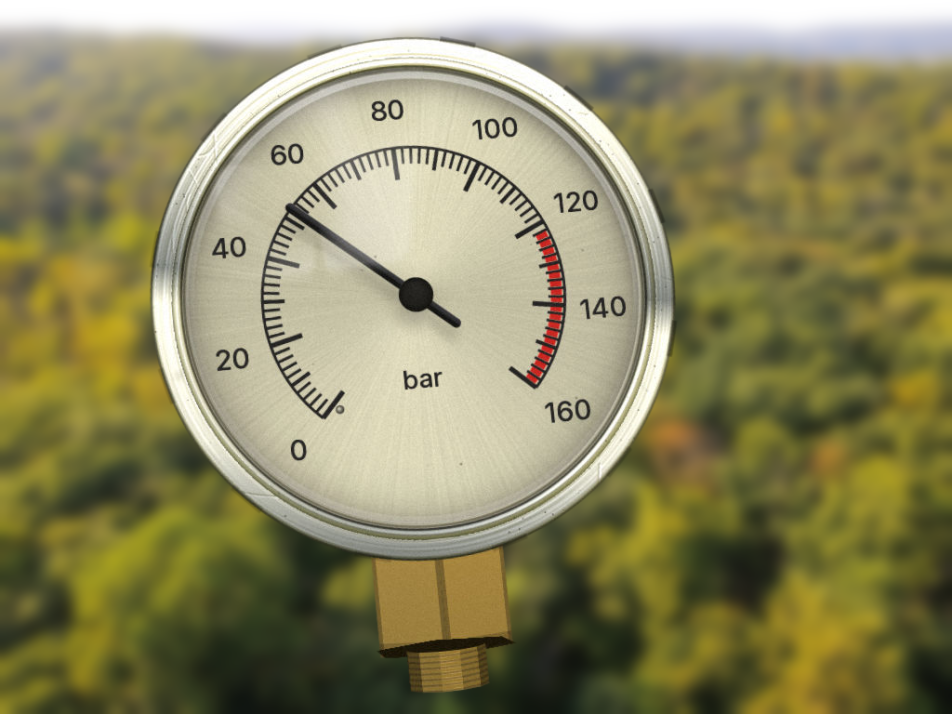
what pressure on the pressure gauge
52 bar
